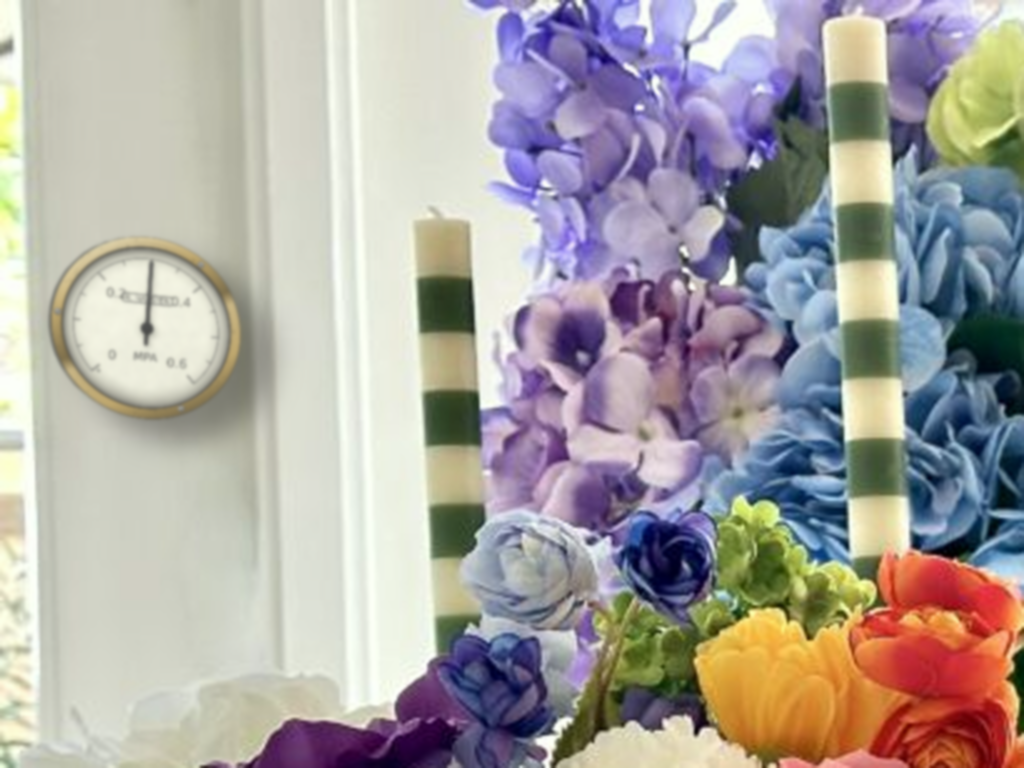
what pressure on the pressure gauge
0.3 MPa
